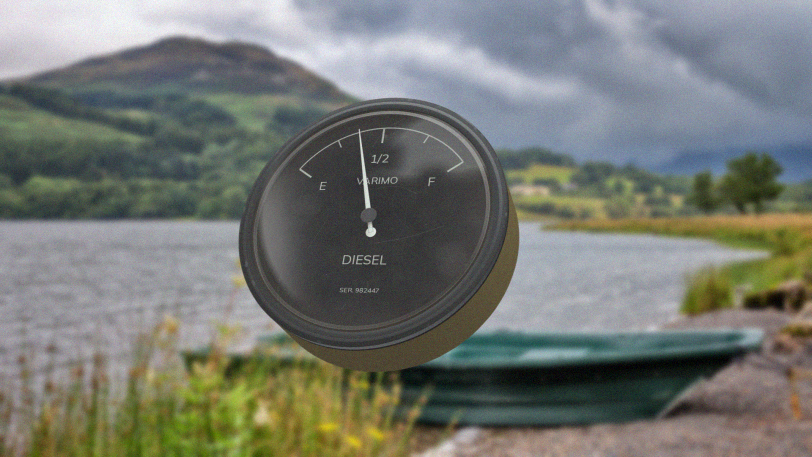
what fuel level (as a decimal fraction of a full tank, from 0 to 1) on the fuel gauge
0.375
